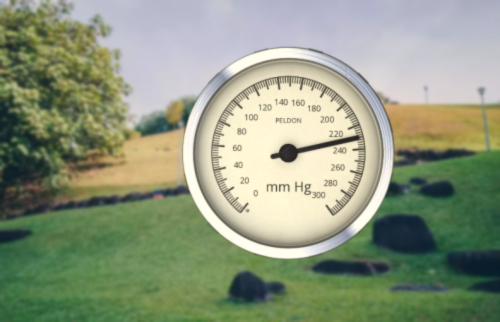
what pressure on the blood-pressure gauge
230 mmHg
